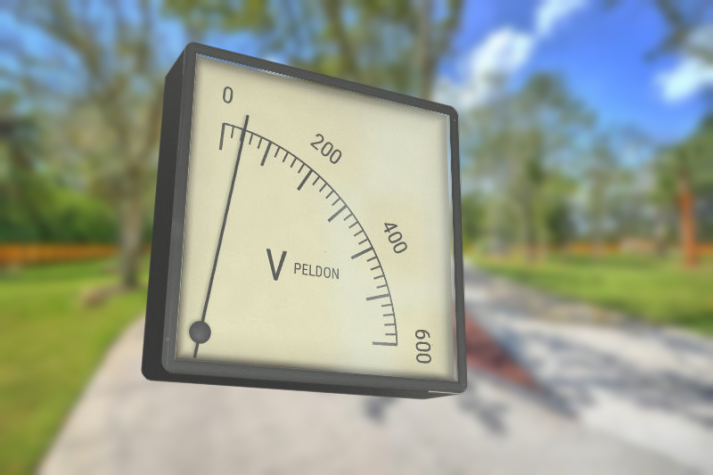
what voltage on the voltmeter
40 V
